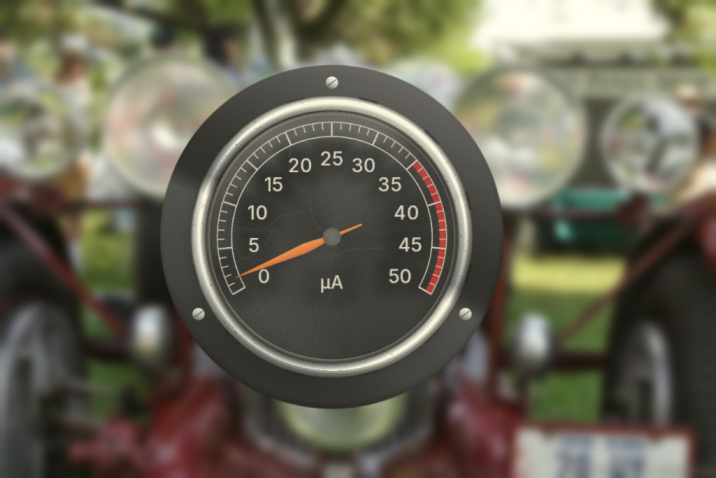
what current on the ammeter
1.5 µA
